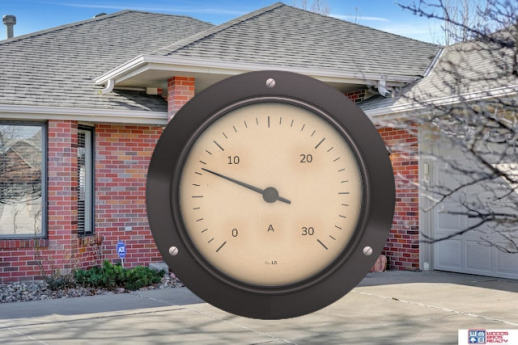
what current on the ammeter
7.5 A
